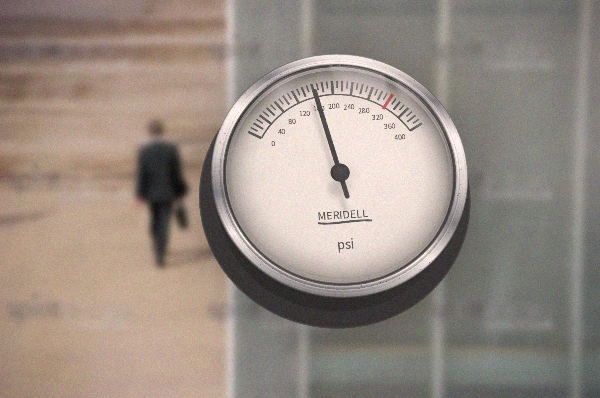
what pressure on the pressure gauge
160 psi
